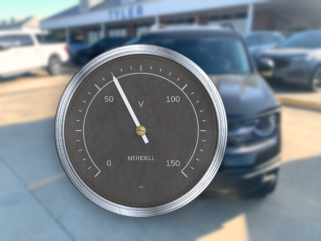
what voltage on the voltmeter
60 V
